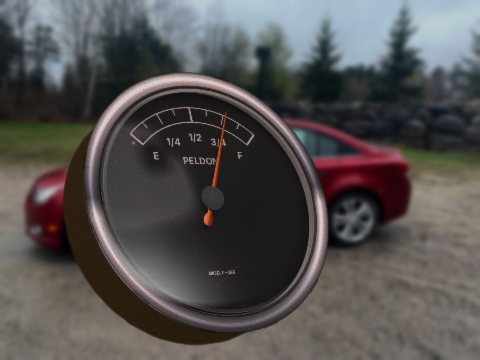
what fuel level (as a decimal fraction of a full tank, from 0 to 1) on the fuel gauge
0.75
